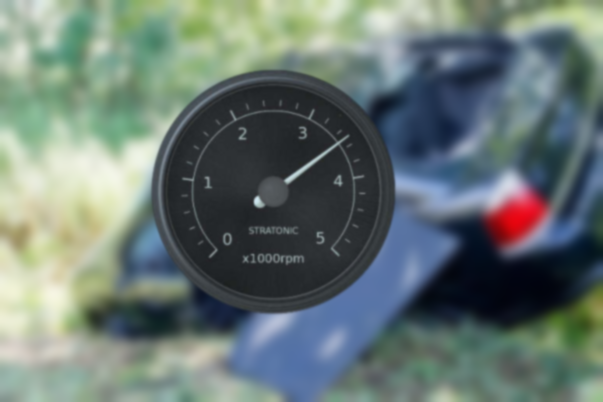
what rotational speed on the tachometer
3500 rpm
